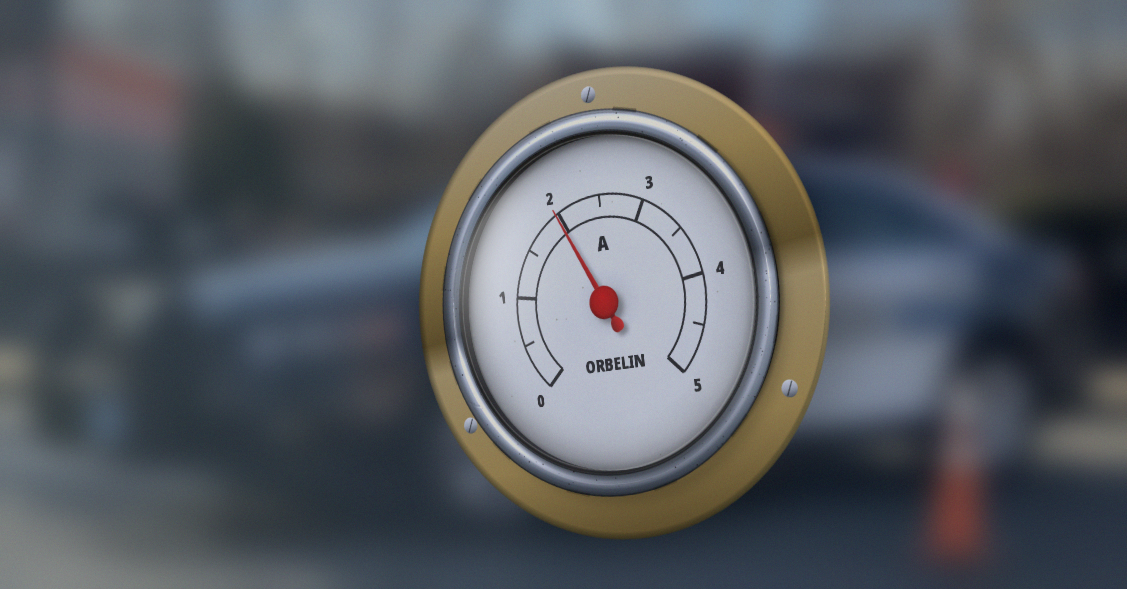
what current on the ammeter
2 A
